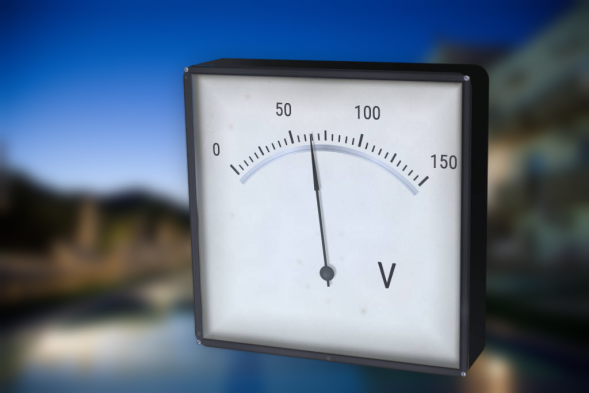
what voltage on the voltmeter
65 V
